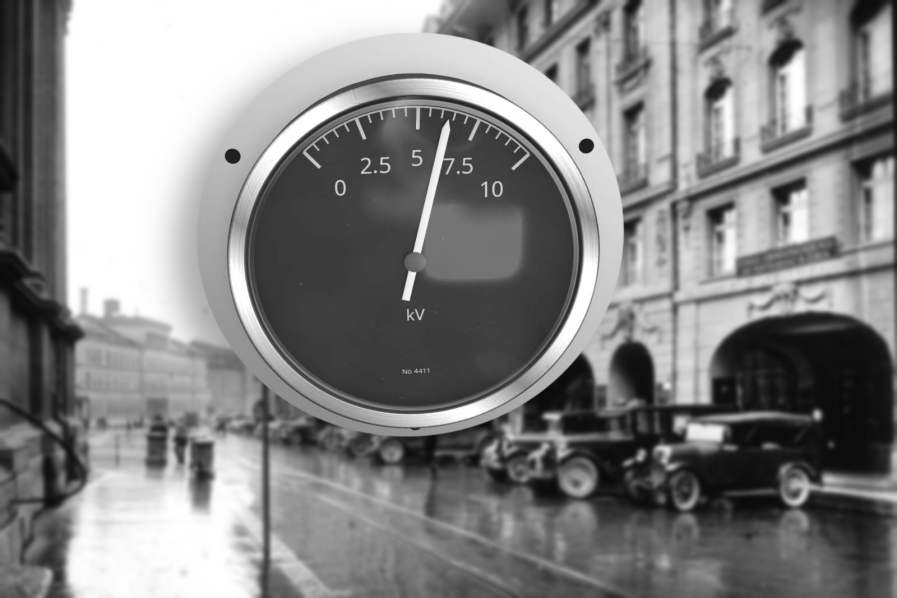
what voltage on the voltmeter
6.25 kV
